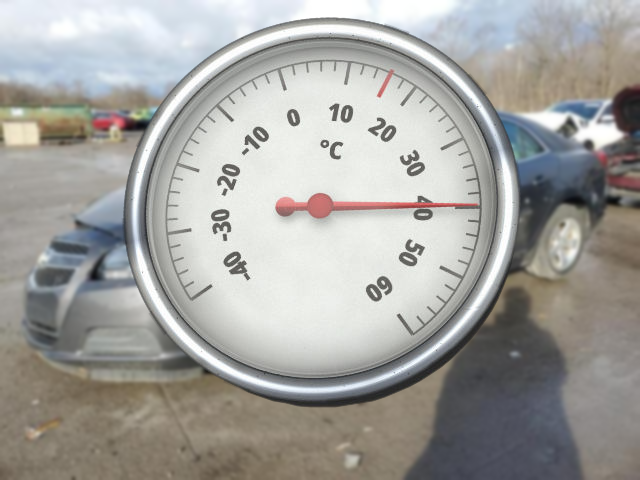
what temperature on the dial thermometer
40 °C
